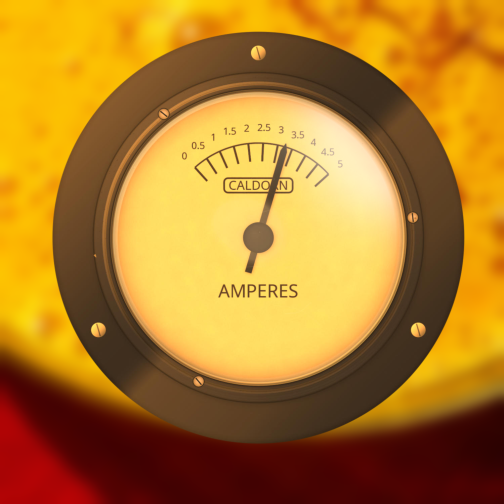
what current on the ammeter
3.25 A
